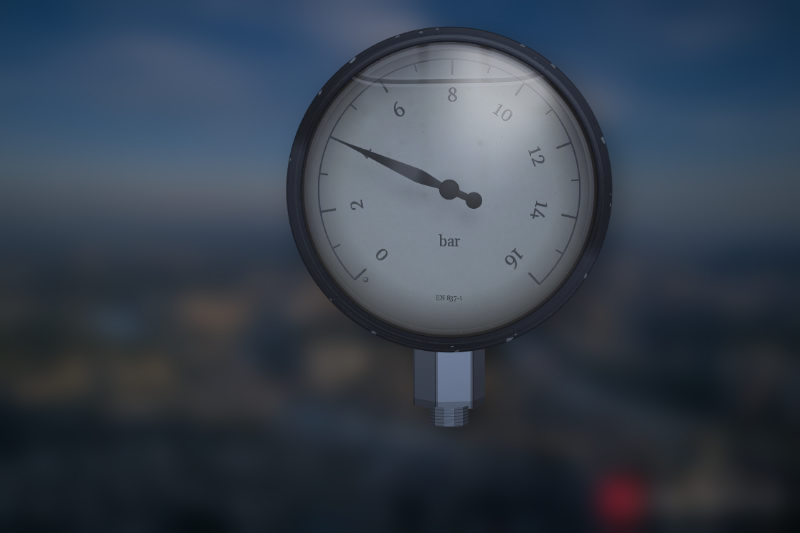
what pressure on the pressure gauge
4 bar
